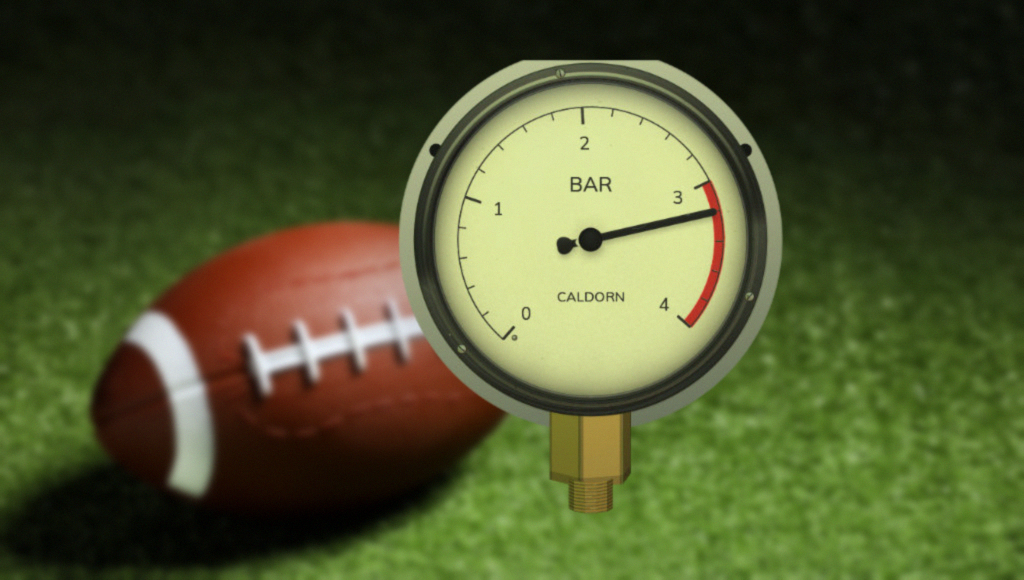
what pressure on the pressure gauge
3.2 bar
